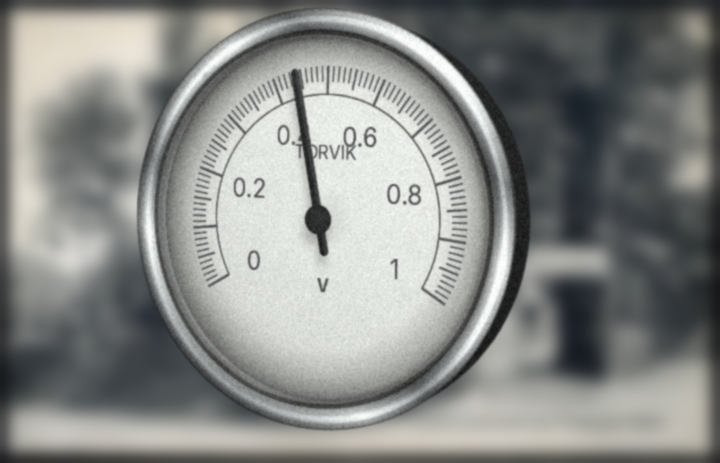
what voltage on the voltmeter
0.45 V
